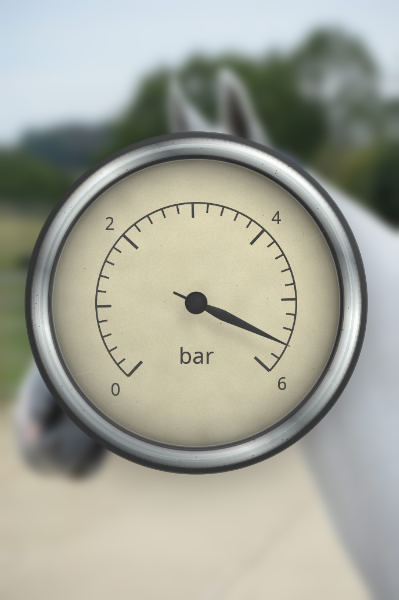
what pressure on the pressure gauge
5.6 bar
